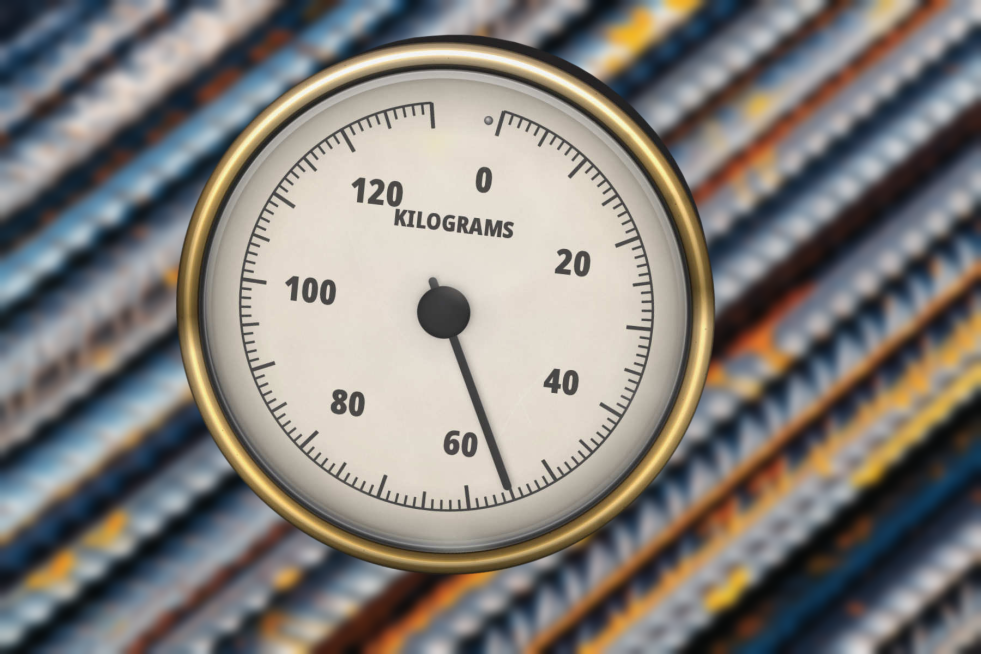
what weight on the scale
55 kg
